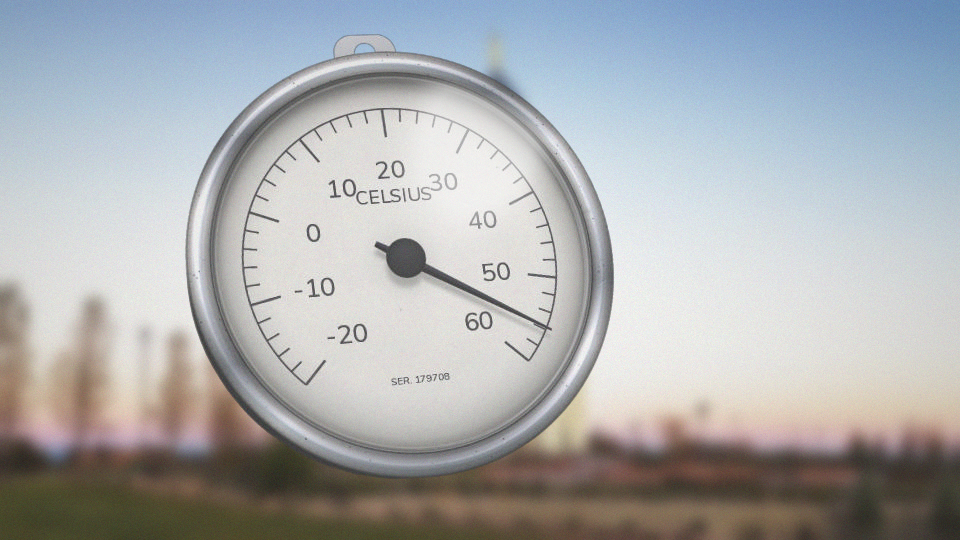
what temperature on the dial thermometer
56 °C
